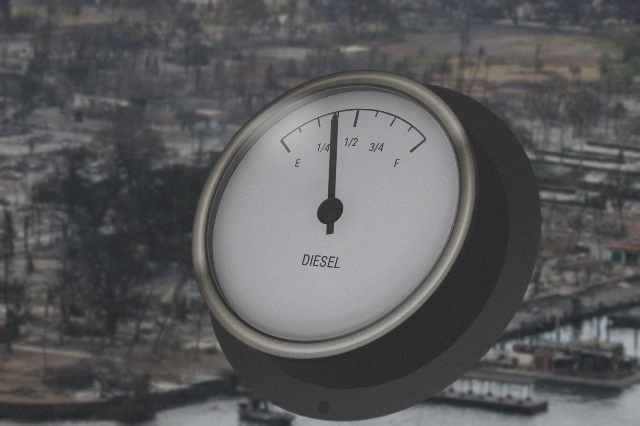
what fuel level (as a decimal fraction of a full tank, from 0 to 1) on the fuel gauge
0.375
